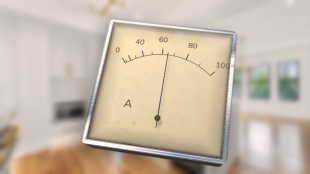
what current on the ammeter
65 A
